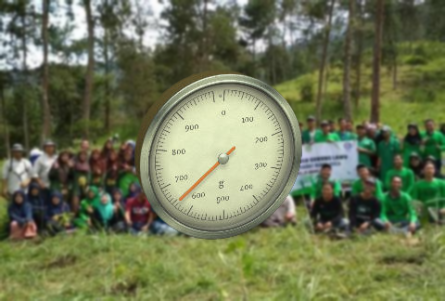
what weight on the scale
650 g
